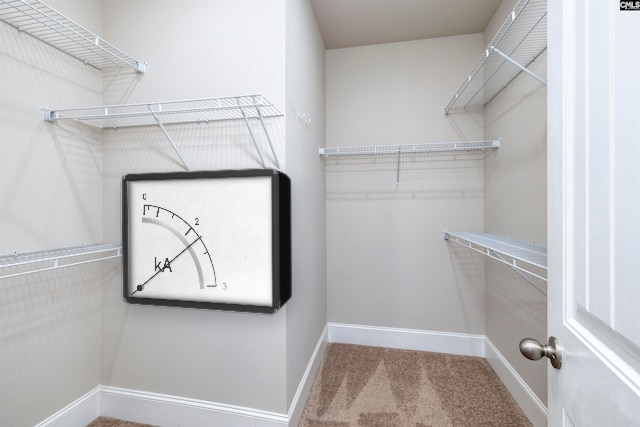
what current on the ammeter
2.25 kA
